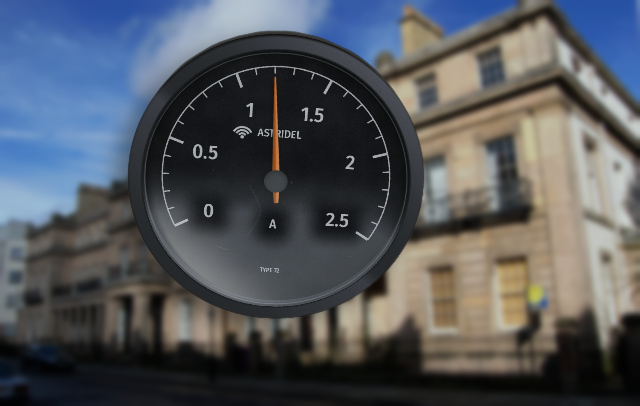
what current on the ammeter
1.2 A
